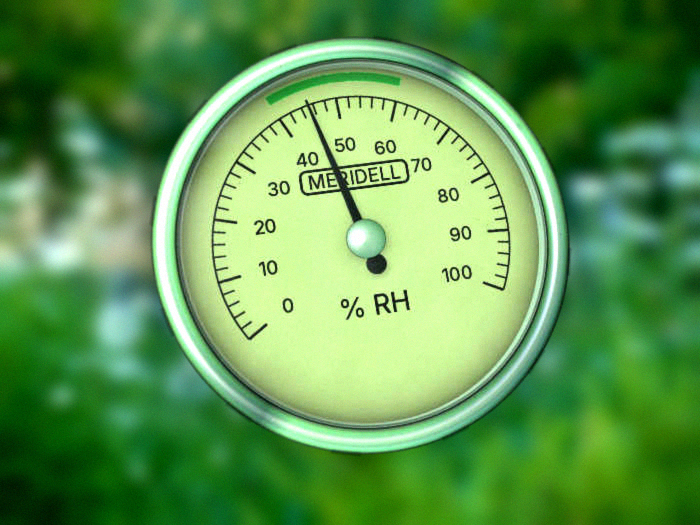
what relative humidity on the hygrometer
45 %
